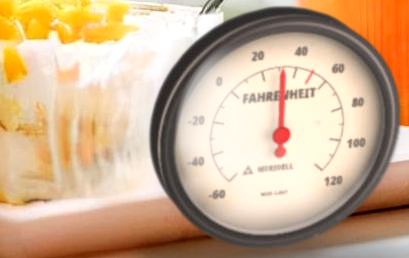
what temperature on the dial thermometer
30 °F
